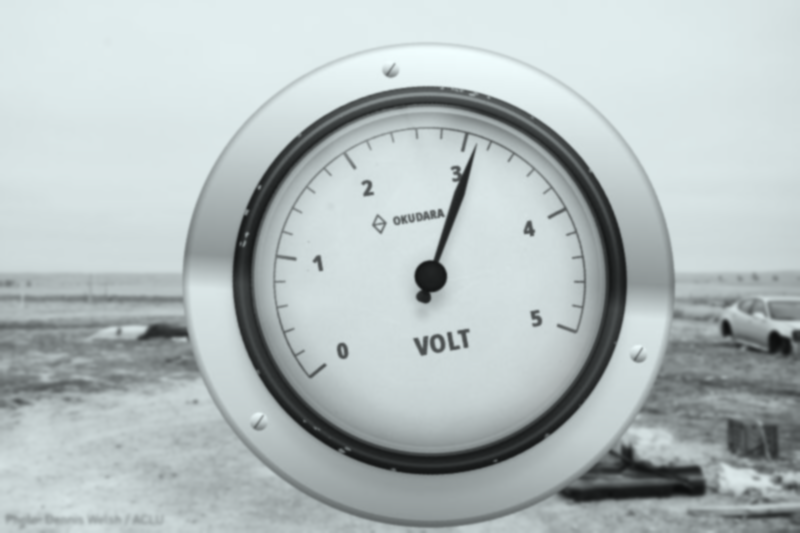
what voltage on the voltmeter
3.1 V
